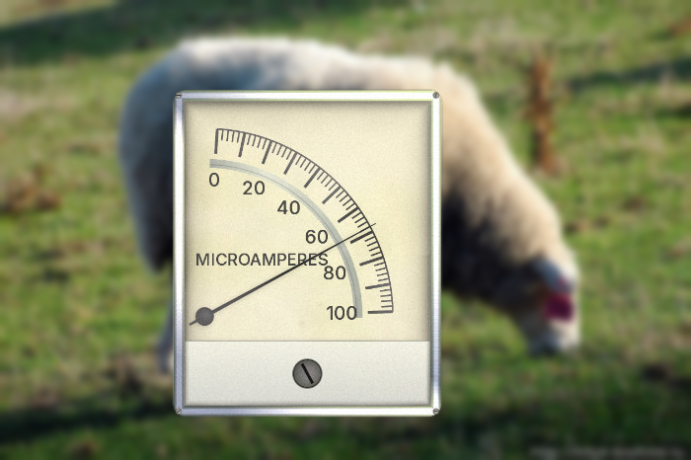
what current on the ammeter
68 µA
